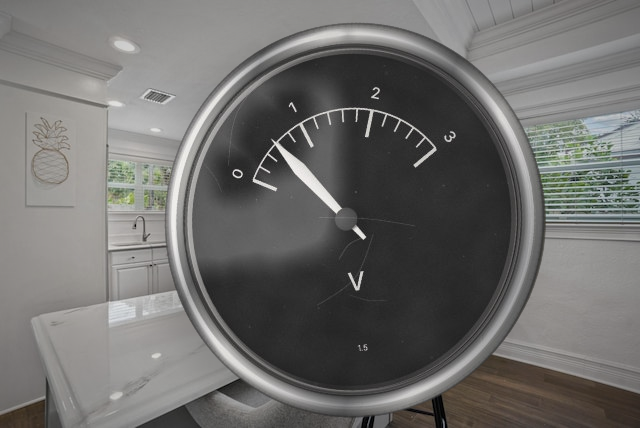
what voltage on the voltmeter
0.6 V
